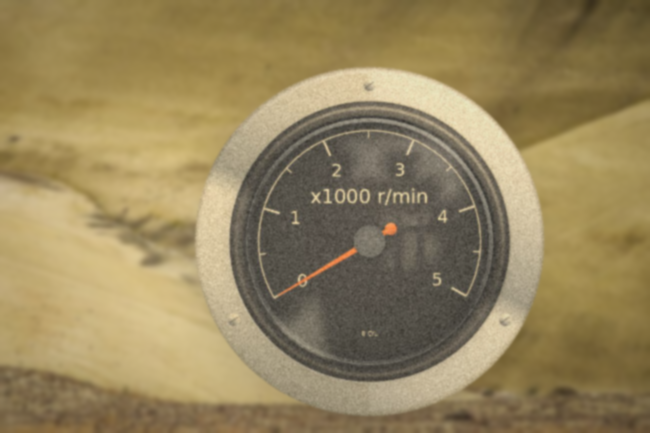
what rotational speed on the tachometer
0 rpm
